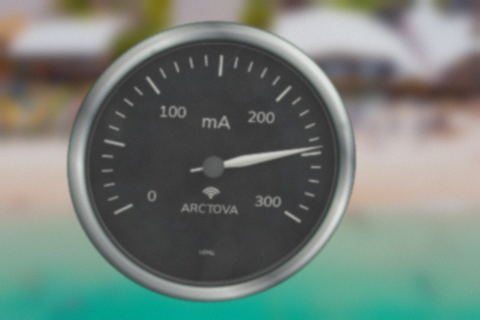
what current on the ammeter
245 mA
